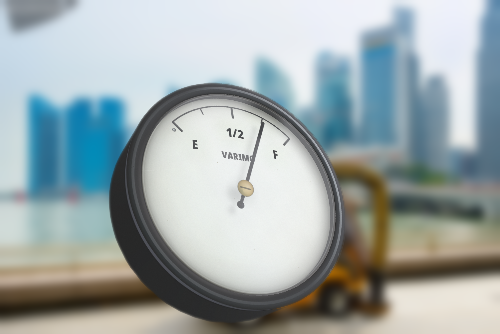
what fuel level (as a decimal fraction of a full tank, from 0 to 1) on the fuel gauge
0.75
